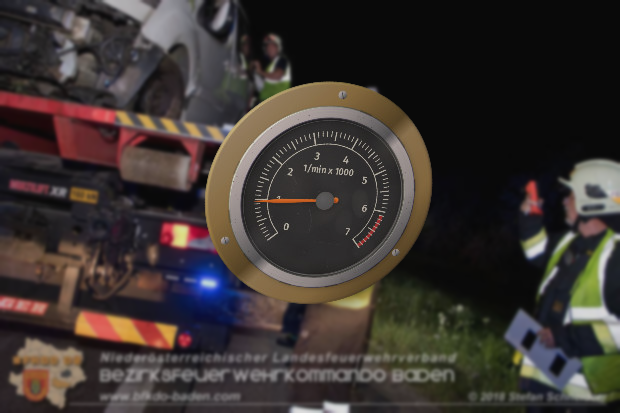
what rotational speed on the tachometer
1000 rpm
